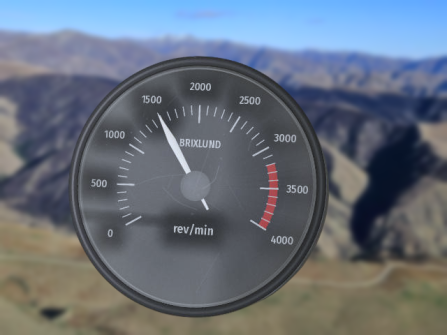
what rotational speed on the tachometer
1500 rpm
